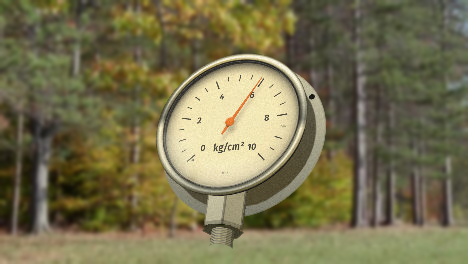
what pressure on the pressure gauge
6 kg/cm²
